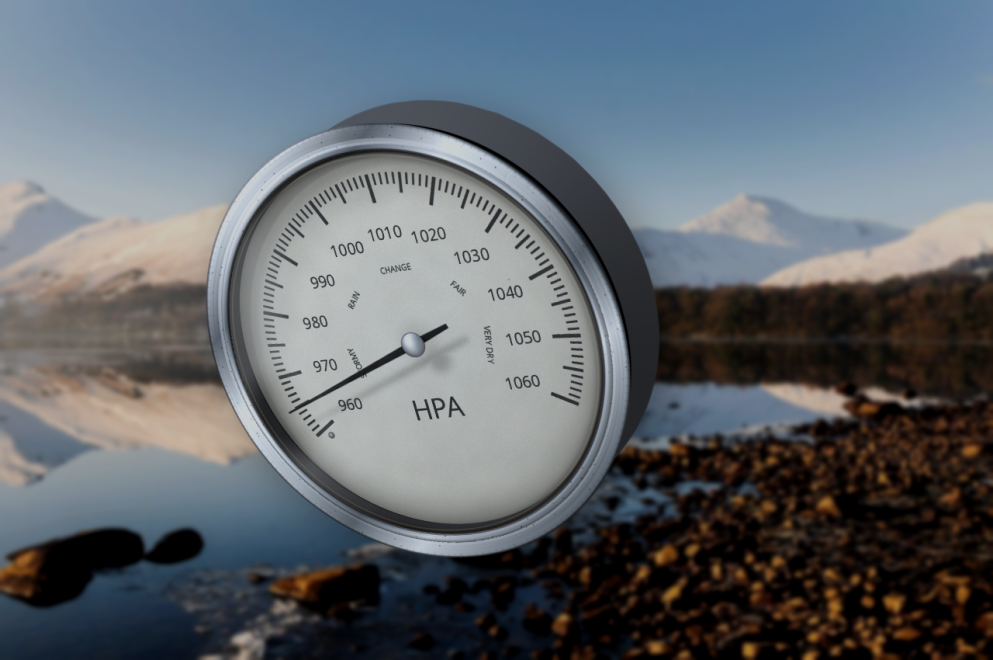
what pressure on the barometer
965 hPa
